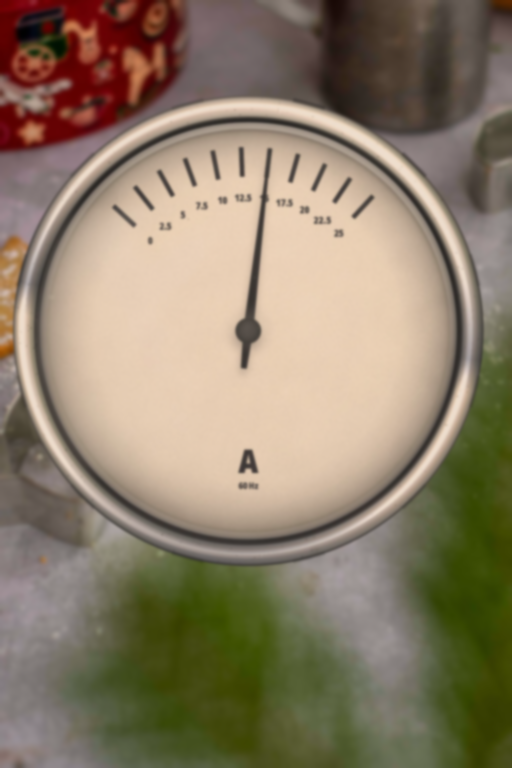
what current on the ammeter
15 A
